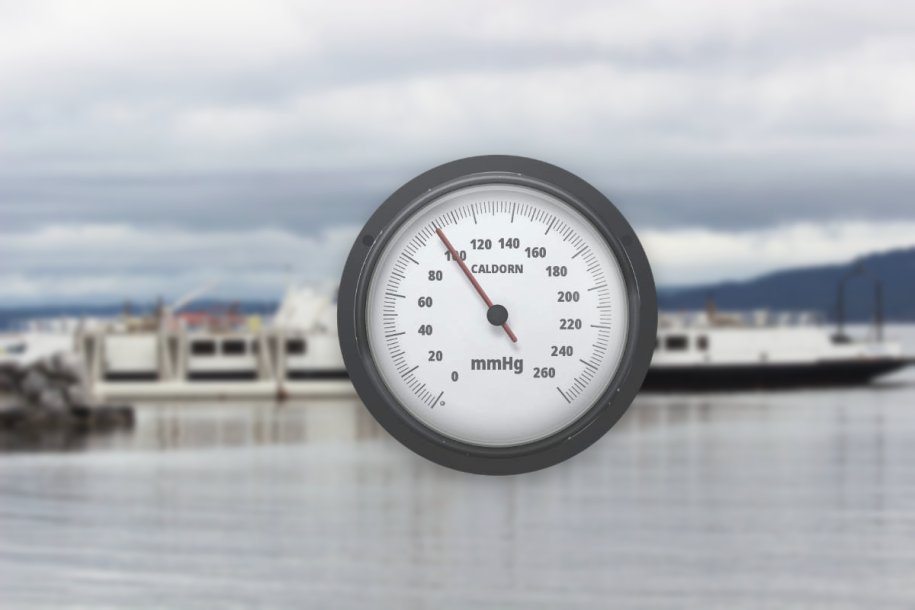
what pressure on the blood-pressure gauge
100 mmHg
